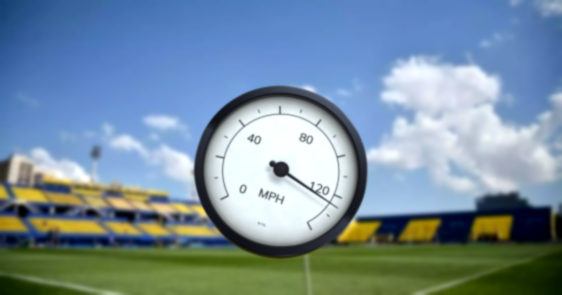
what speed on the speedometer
125 mph
